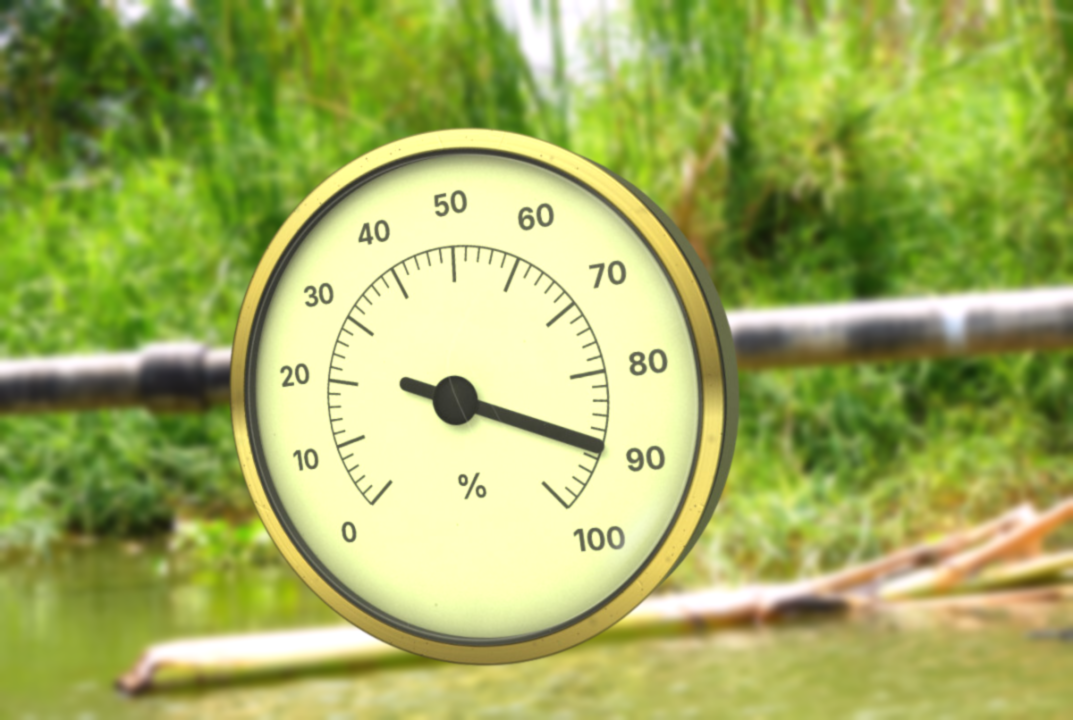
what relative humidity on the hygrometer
90 %
